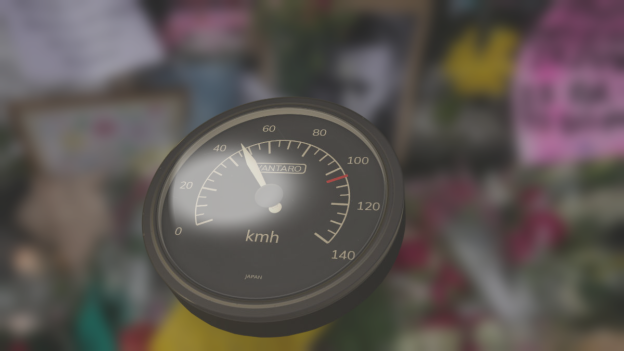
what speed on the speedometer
47.5 km/h
